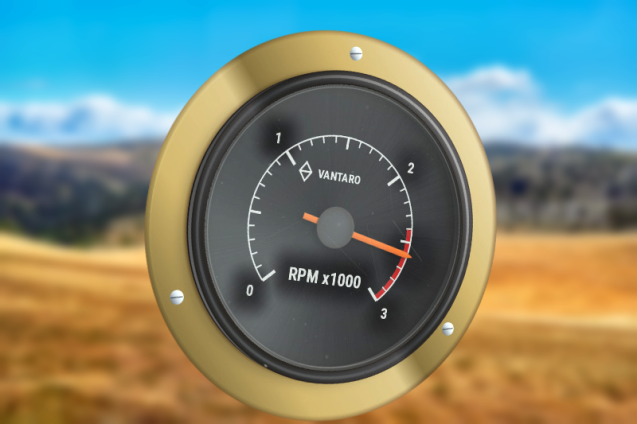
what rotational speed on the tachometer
2600 rpm
